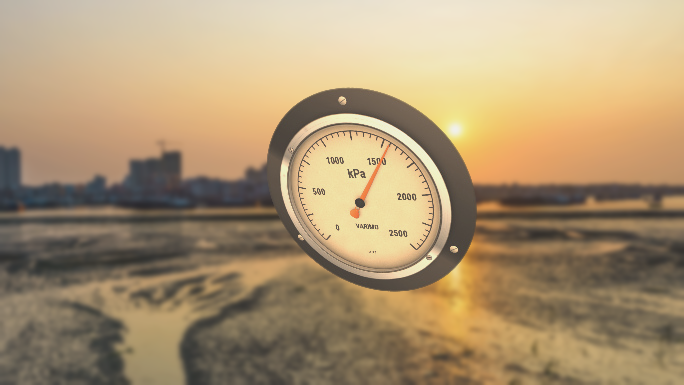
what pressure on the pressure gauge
1550 kPa
